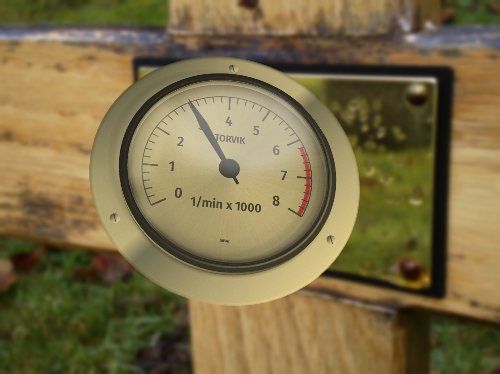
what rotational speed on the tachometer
3000 rpm
